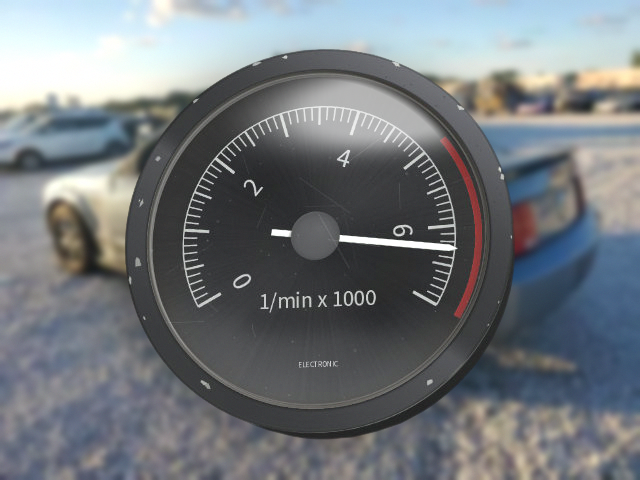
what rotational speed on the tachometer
6300 rpm
